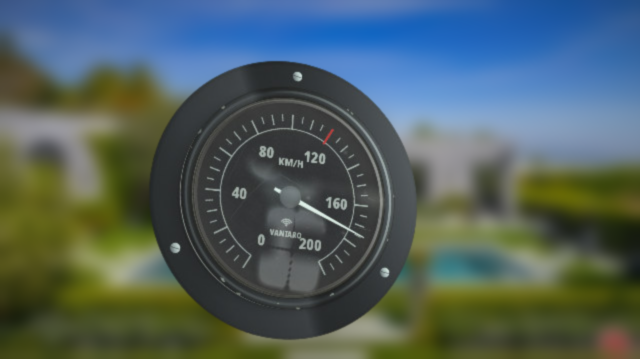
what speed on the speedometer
175 km/h
